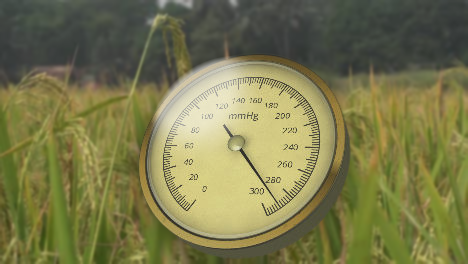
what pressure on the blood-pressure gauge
290 mmHg
